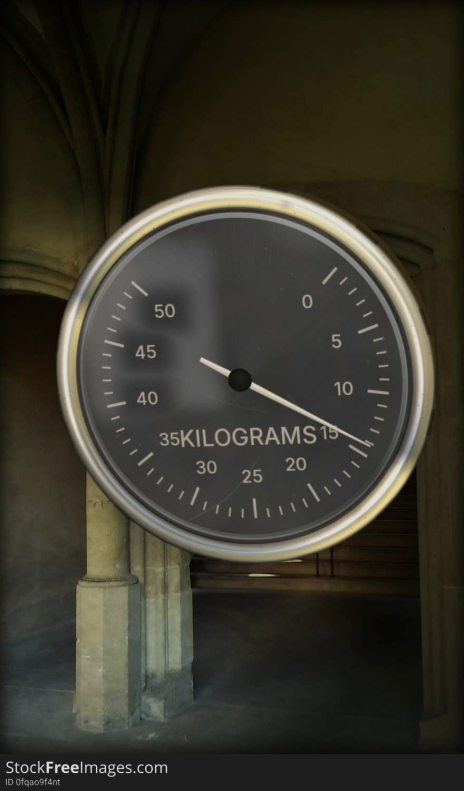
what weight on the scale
14 kg
